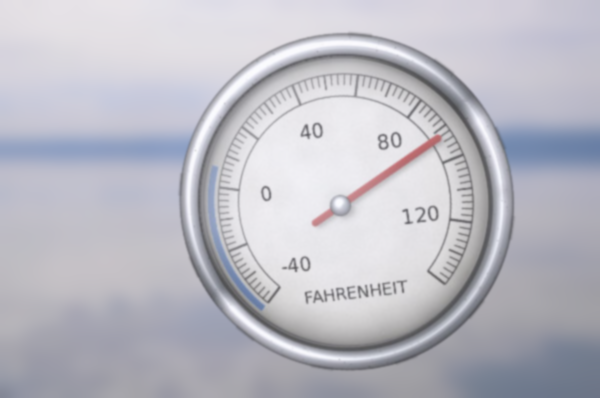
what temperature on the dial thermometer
92 °F
